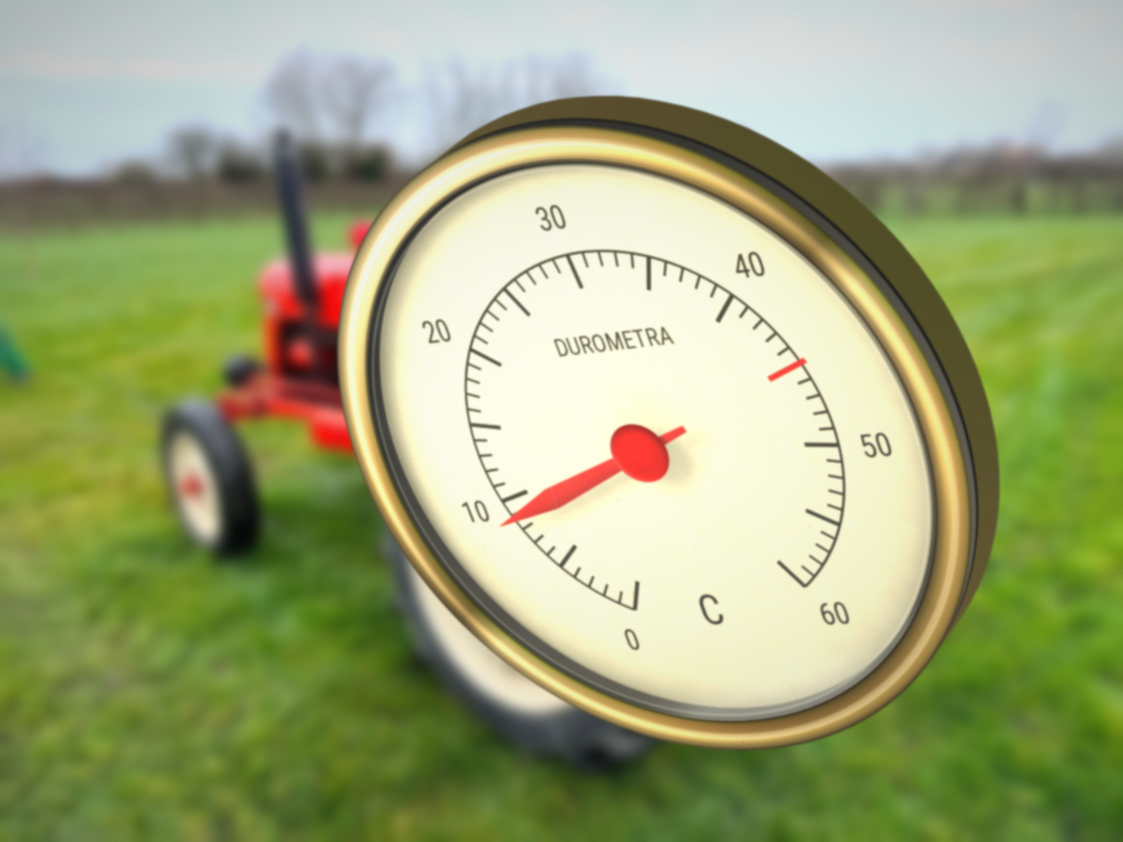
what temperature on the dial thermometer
9 °C
